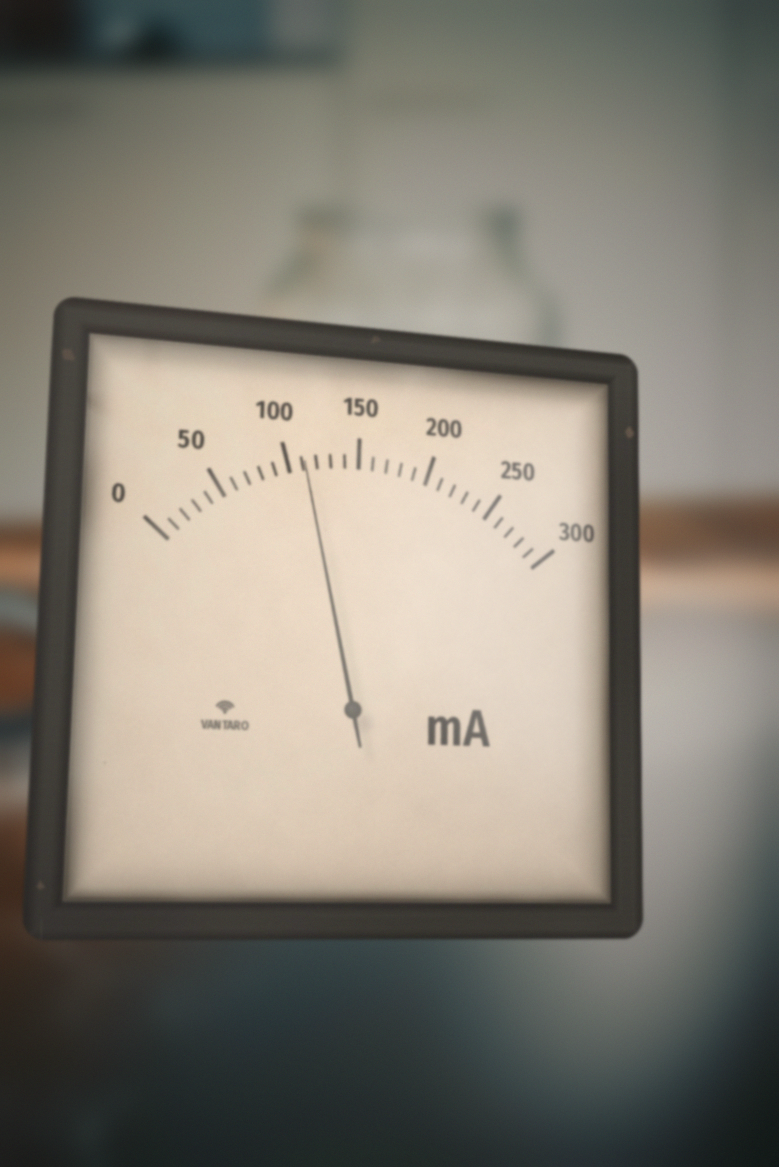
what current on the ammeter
110 mA
